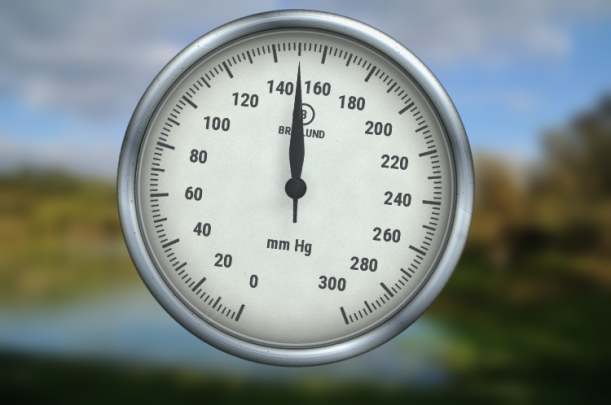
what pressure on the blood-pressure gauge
150 mmHg
